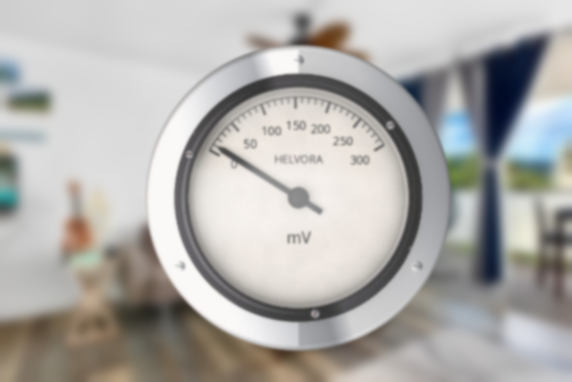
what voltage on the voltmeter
10 mV
